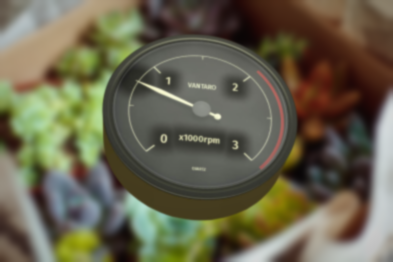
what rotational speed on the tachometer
750 rpm
